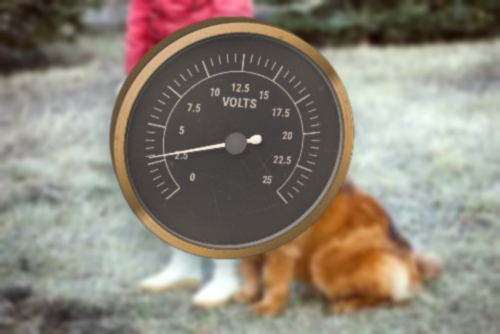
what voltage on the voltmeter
3 V
